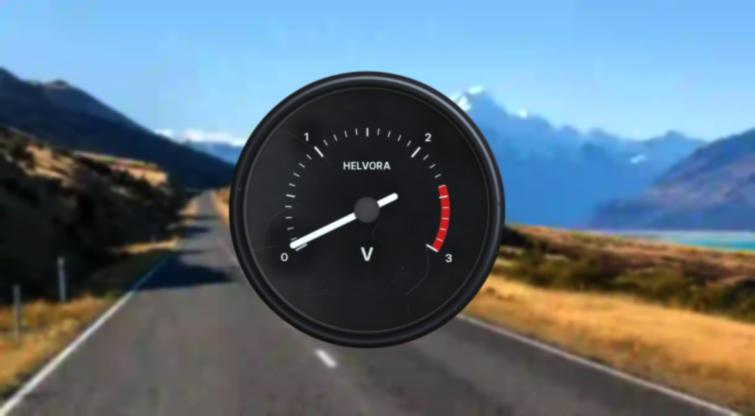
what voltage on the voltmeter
0.05 V
